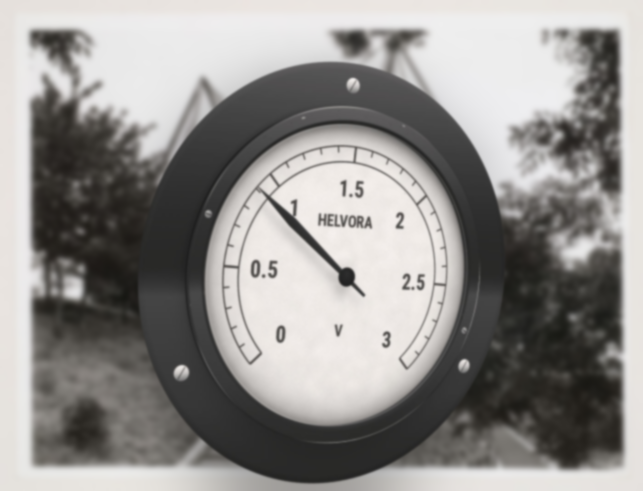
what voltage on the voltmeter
0.9 V
